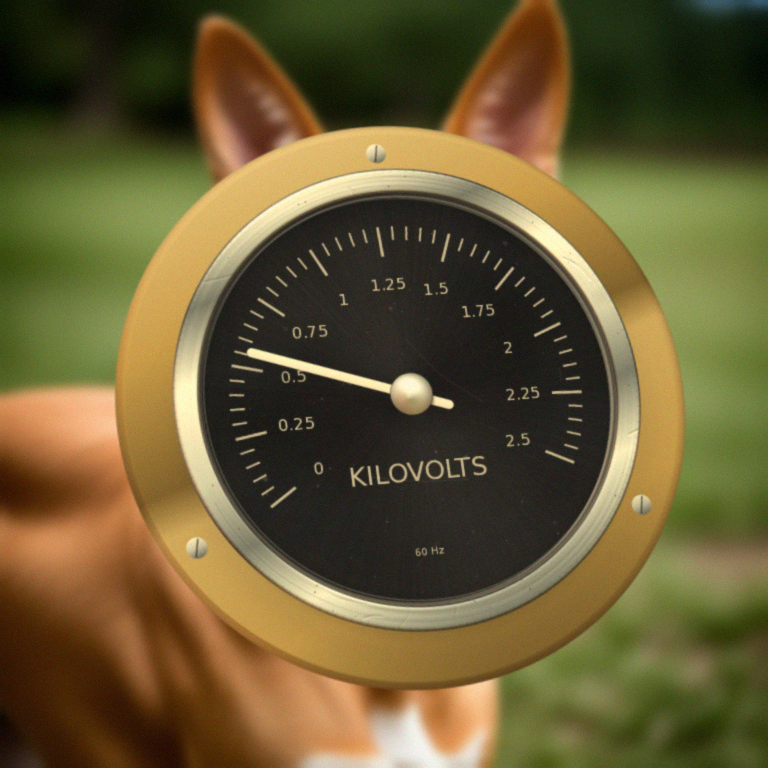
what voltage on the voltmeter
0.55 kV
